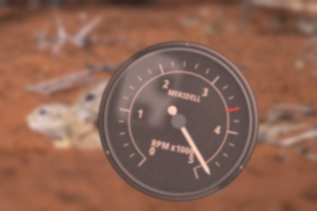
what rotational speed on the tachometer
4800 rpm
